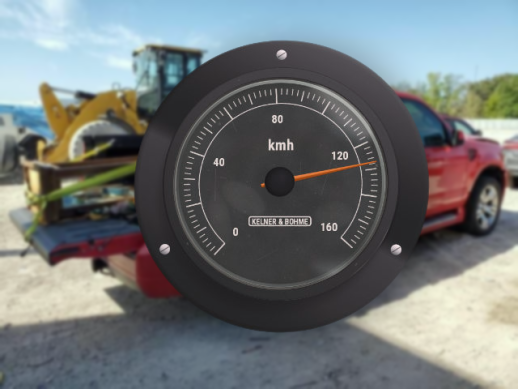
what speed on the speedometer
128 km/h
